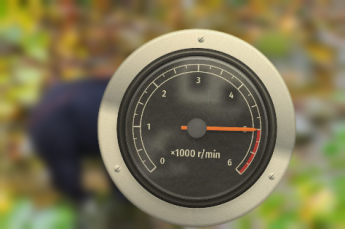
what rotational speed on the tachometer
5000 rpm
